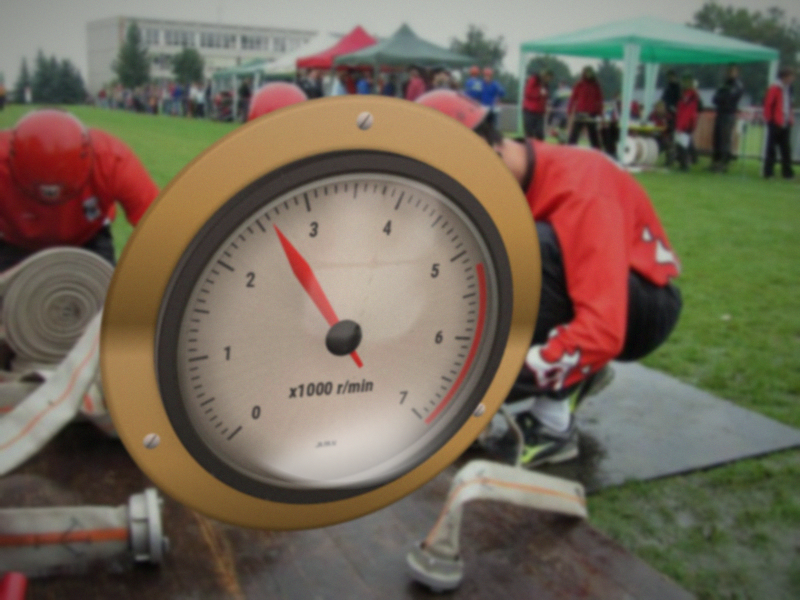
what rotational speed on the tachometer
2600 rpm
